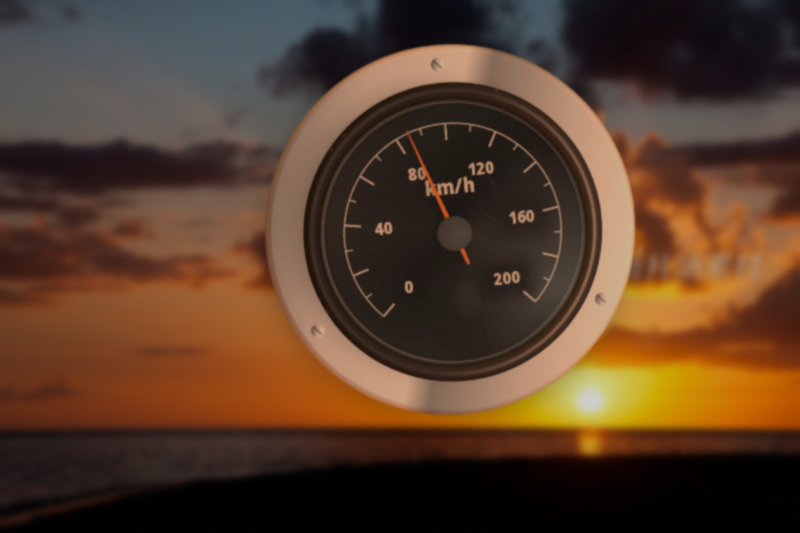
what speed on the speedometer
85 km/h
